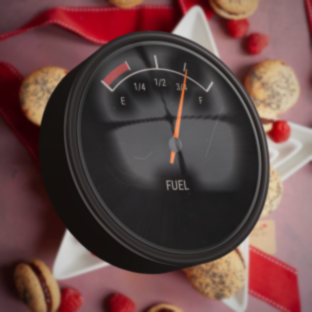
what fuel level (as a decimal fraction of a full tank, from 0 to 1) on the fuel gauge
0.75
